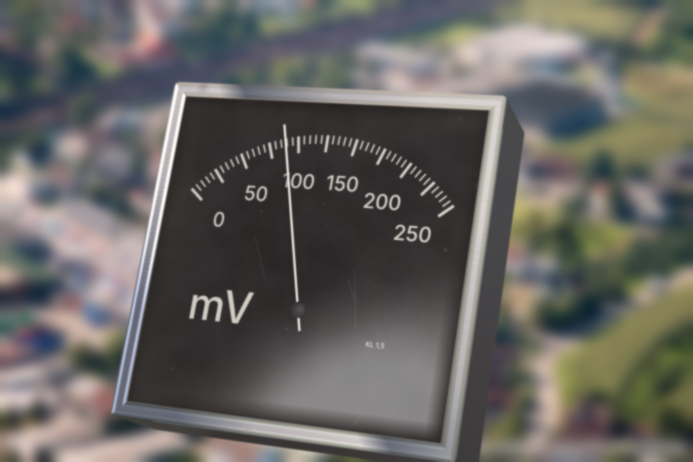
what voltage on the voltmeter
90 mV
